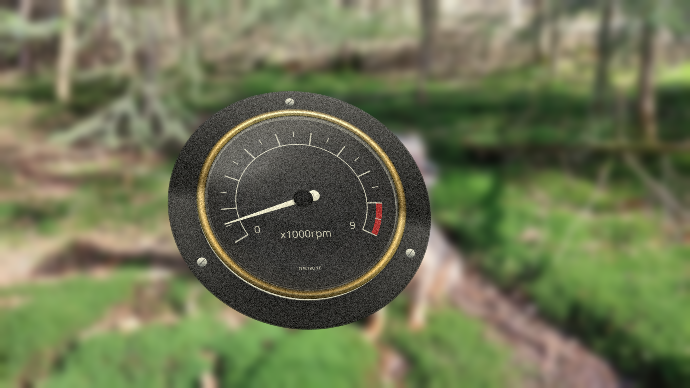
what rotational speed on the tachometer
500 rpm
